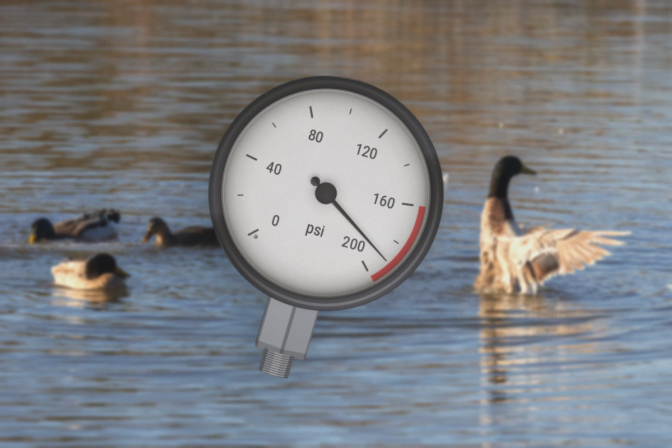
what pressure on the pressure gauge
190 psi
